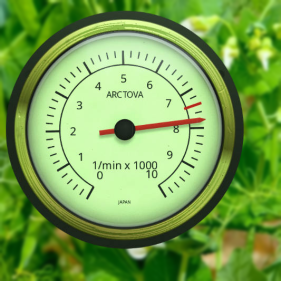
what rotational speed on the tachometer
7800 rpm
